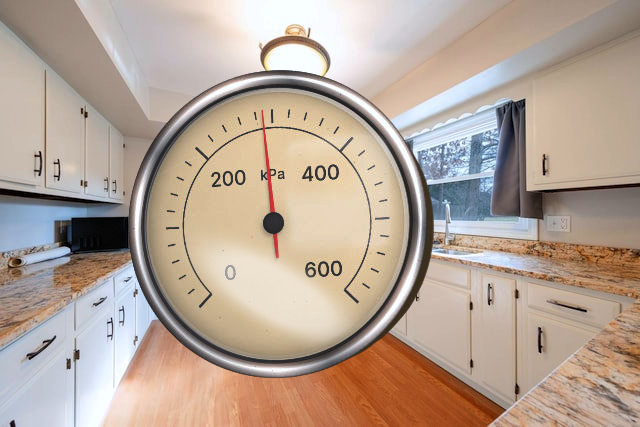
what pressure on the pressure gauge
290 kPa
